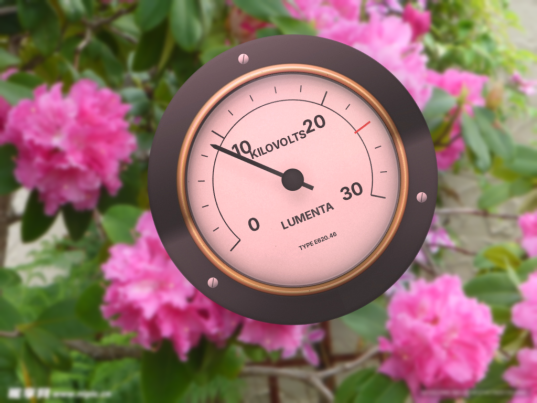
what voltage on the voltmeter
9 kV
